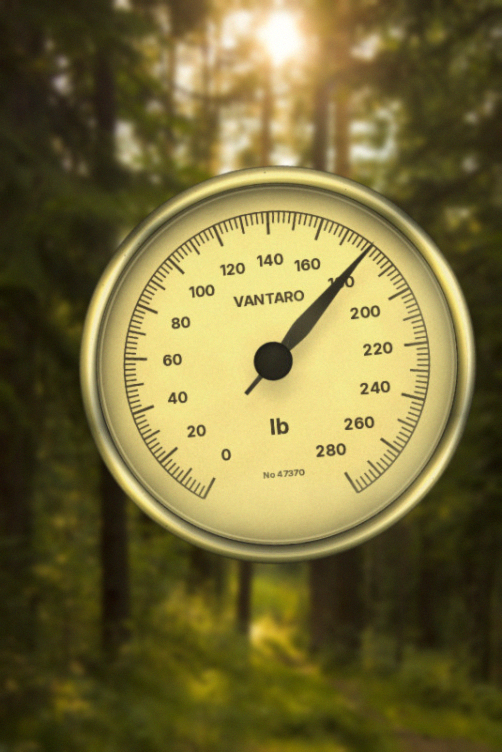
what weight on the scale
180 lb
